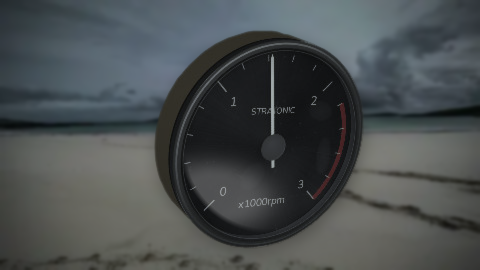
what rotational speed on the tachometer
1400 rpm
